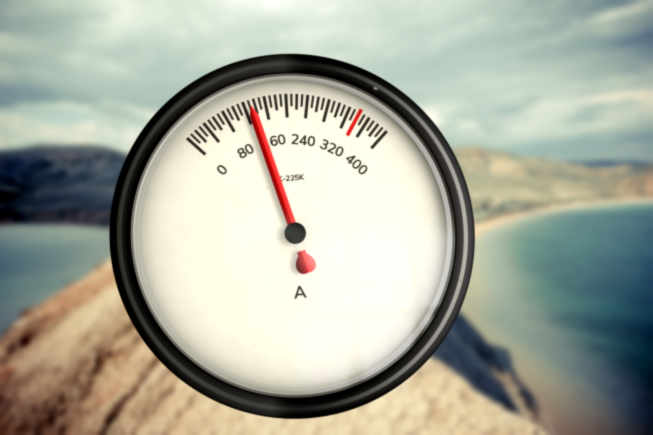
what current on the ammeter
130 A
